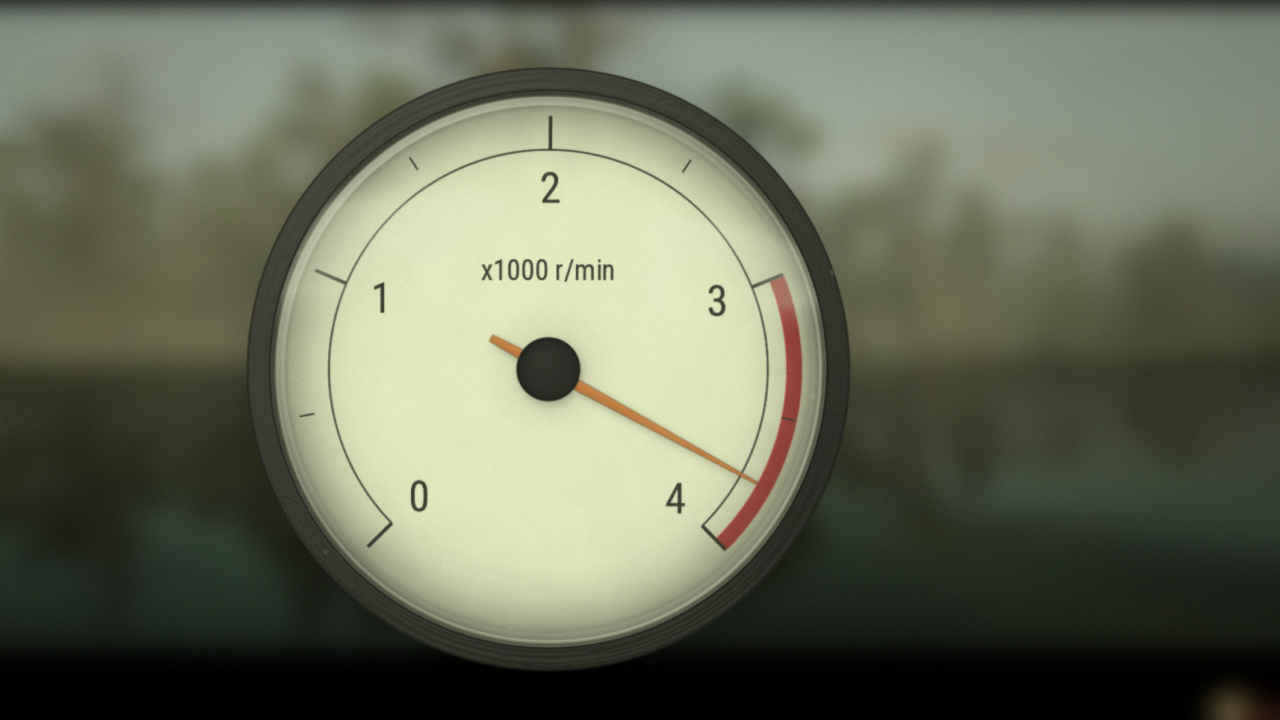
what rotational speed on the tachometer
3750 rpm
